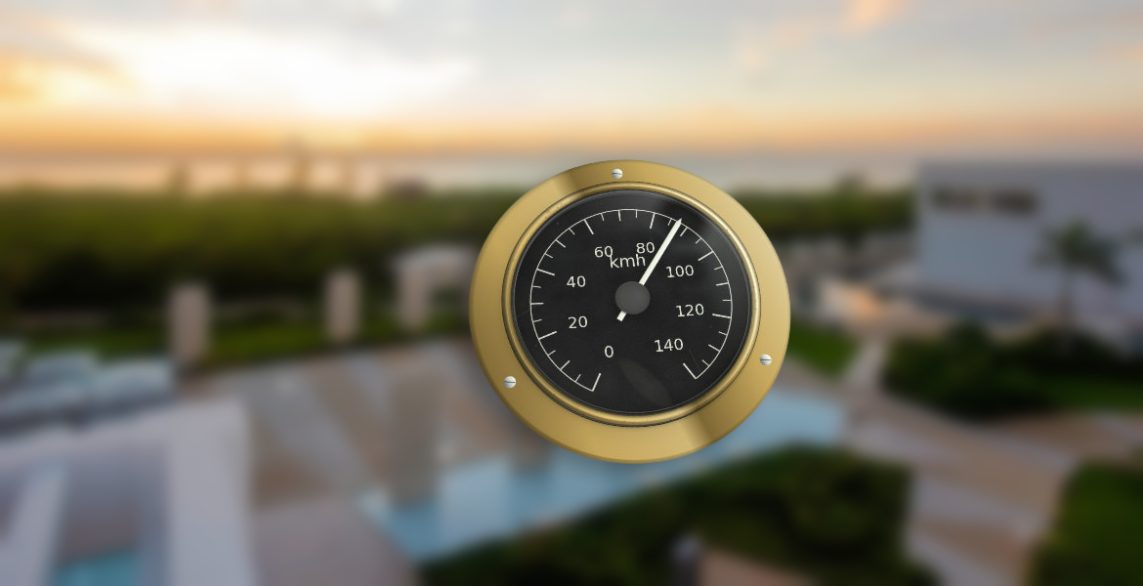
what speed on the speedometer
87.5 km/h
